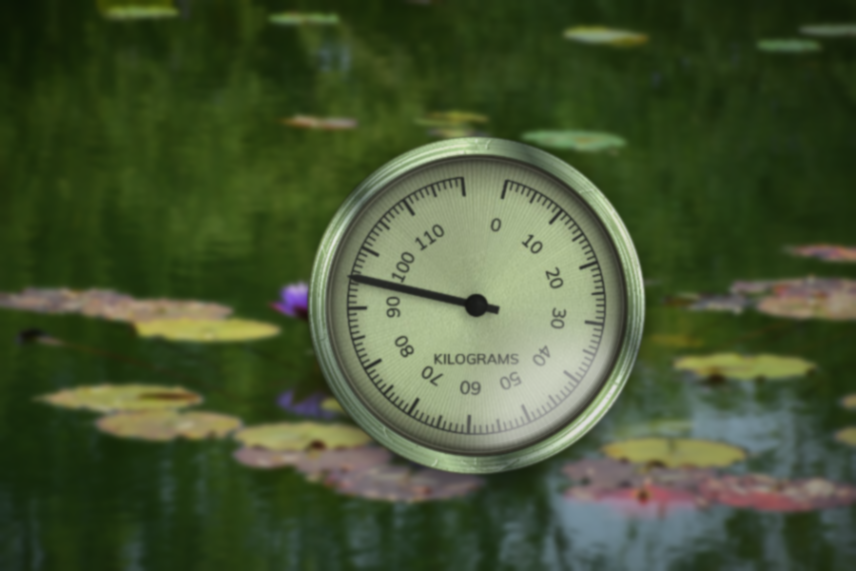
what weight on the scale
95 kg
